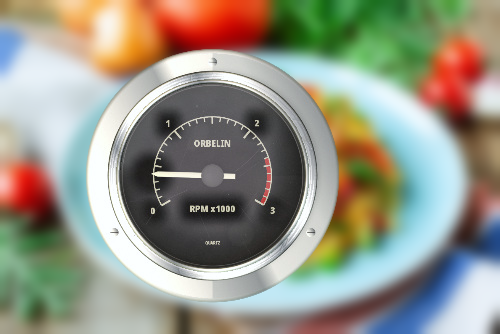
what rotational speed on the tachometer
400 rpm
